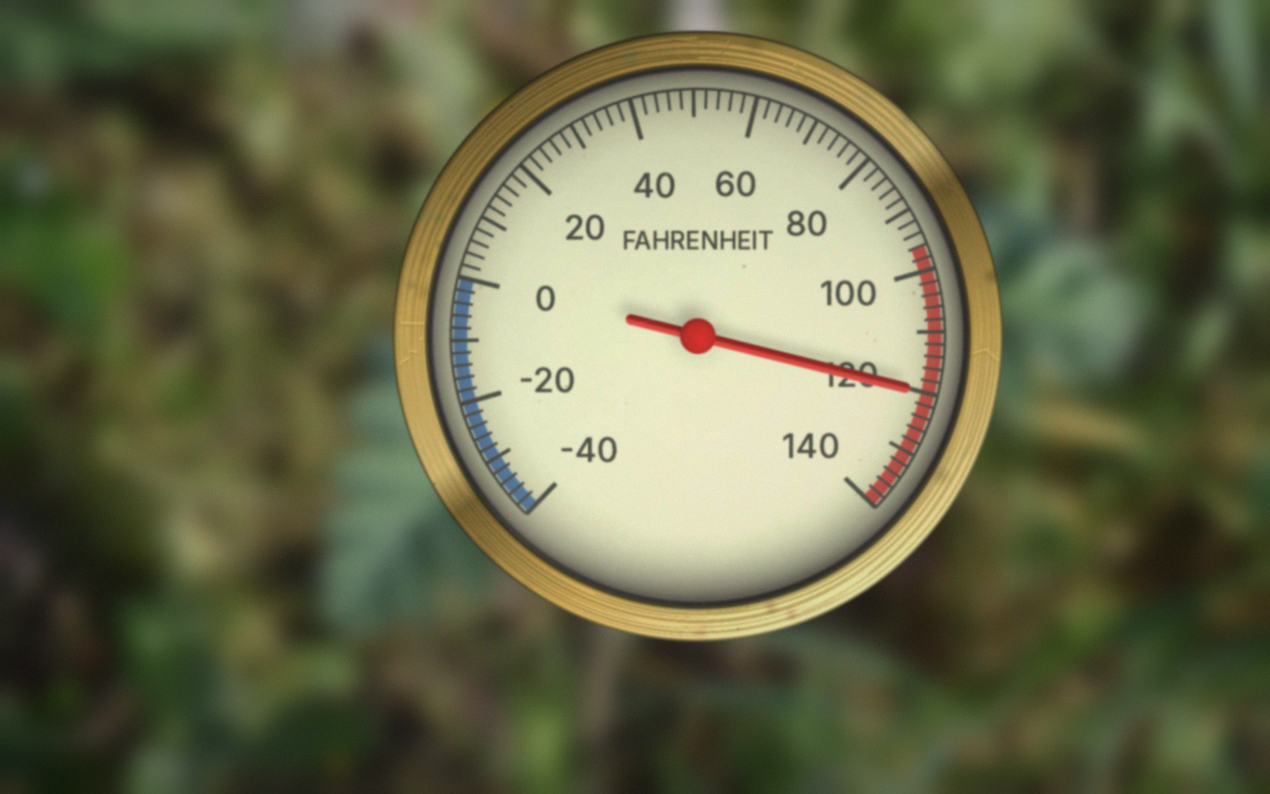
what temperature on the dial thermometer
120 °F
